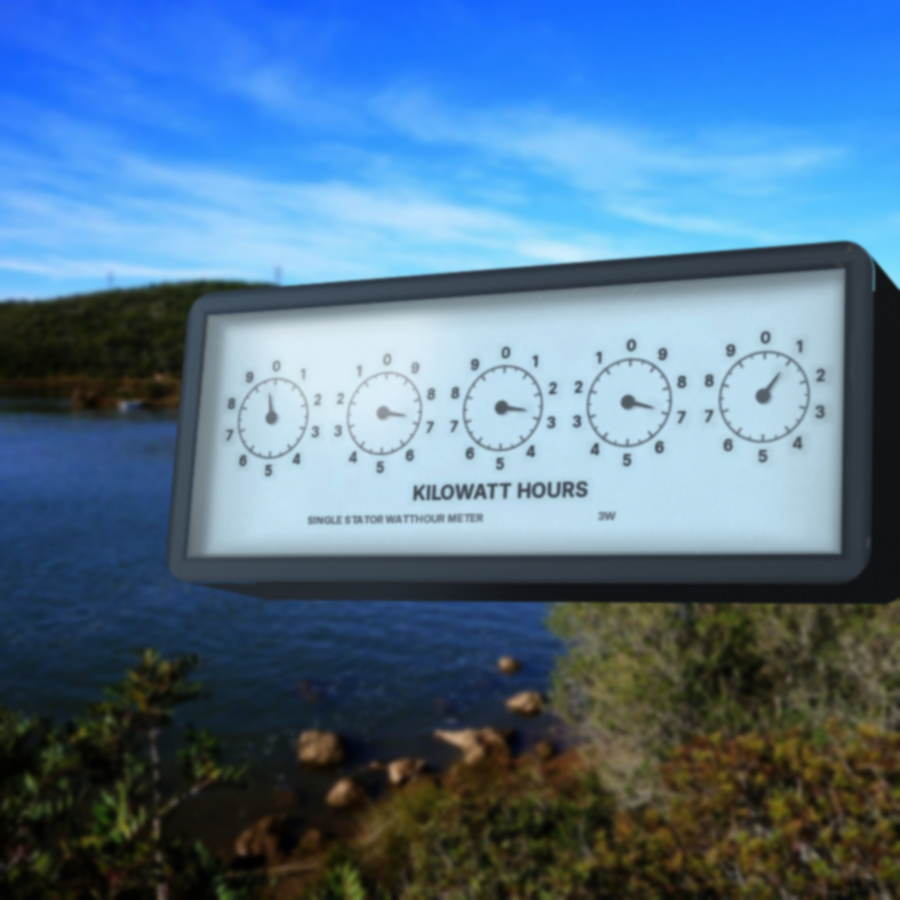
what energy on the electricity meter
97271 kWh
